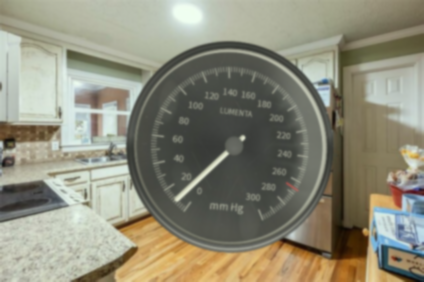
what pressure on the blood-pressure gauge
10 mmHg
